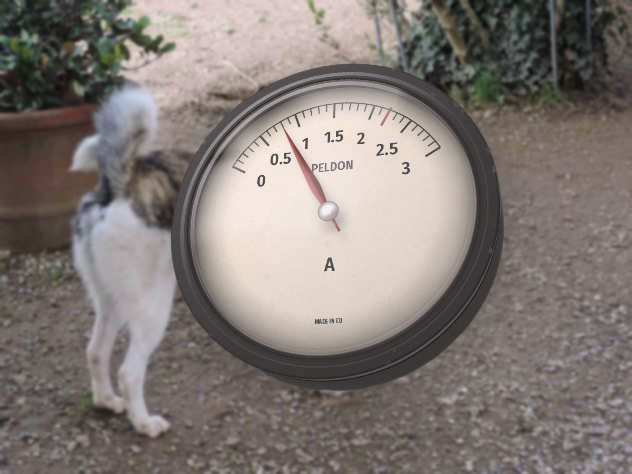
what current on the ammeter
0.8 A
